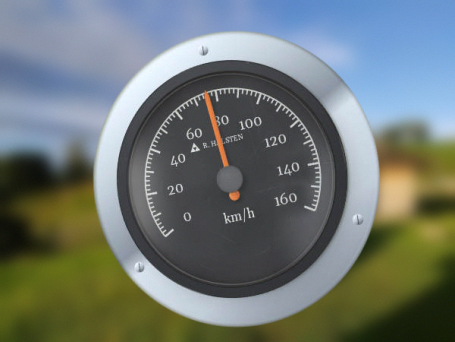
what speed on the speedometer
76 km/h
